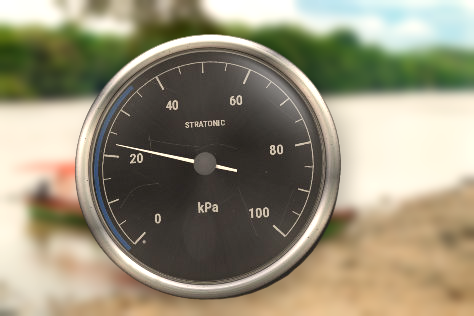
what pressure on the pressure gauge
22.5 kPa
